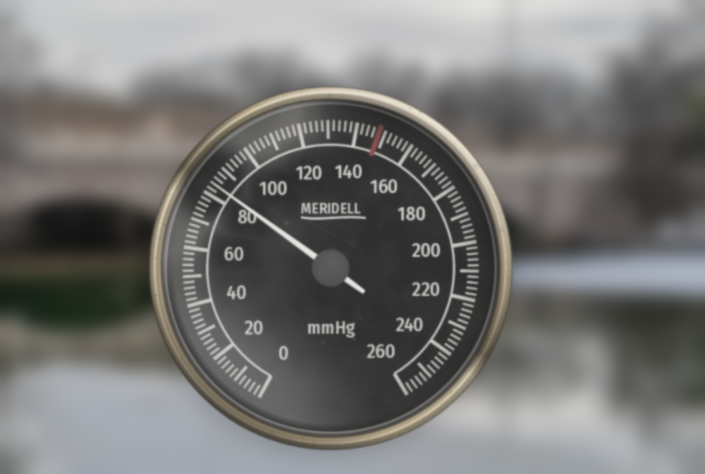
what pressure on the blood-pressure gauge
84 mmHg
